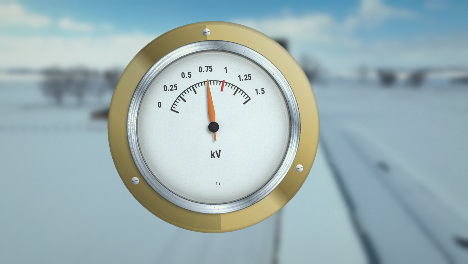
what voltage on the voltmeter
0.75 kV
